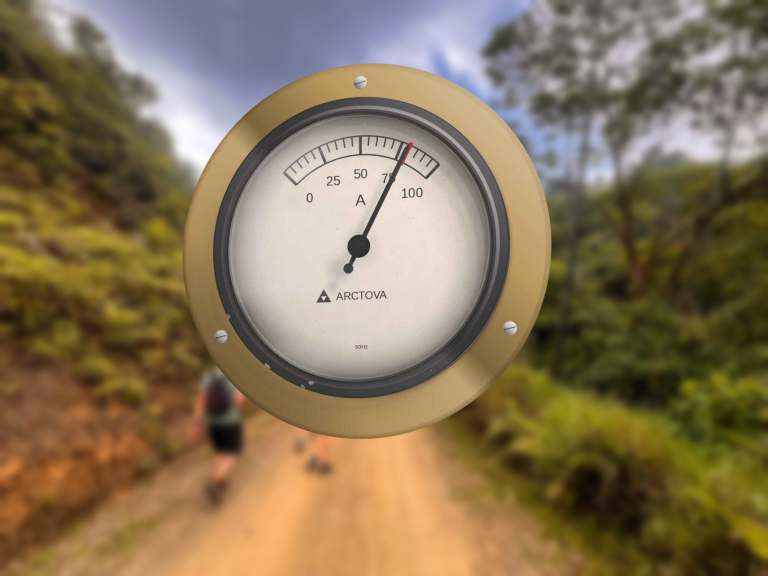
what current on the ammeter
80 A
